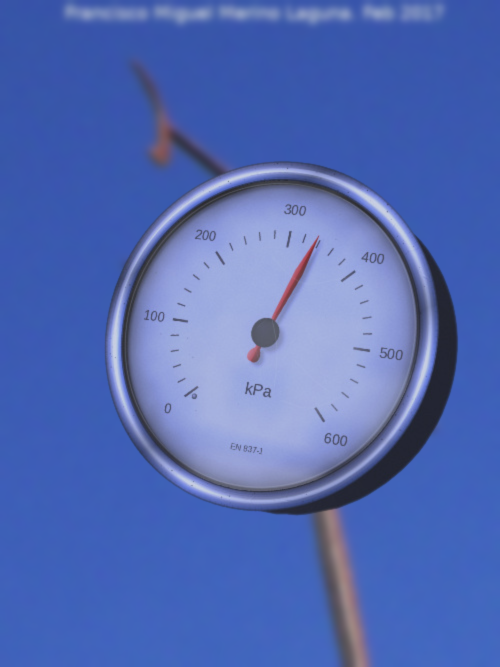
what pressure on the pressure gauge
340 kPa
